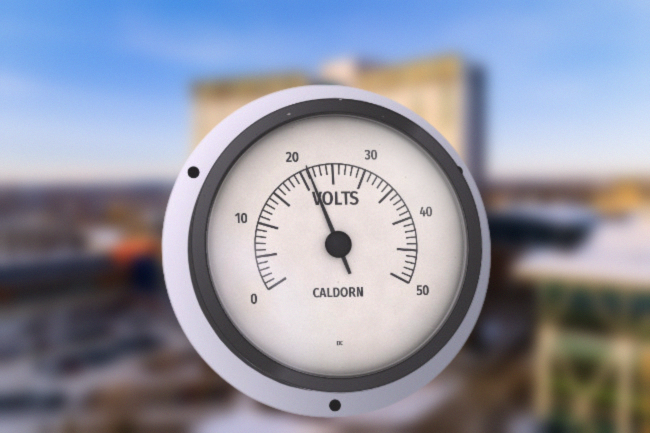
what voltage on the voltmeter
21 V
